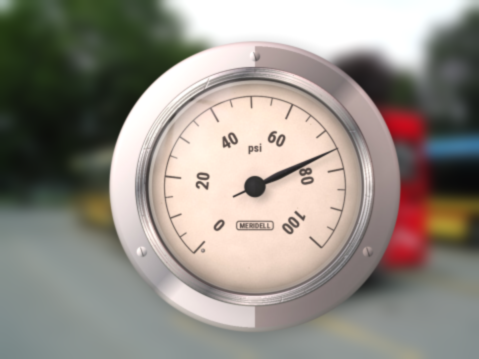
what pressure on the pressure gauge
75 psi
